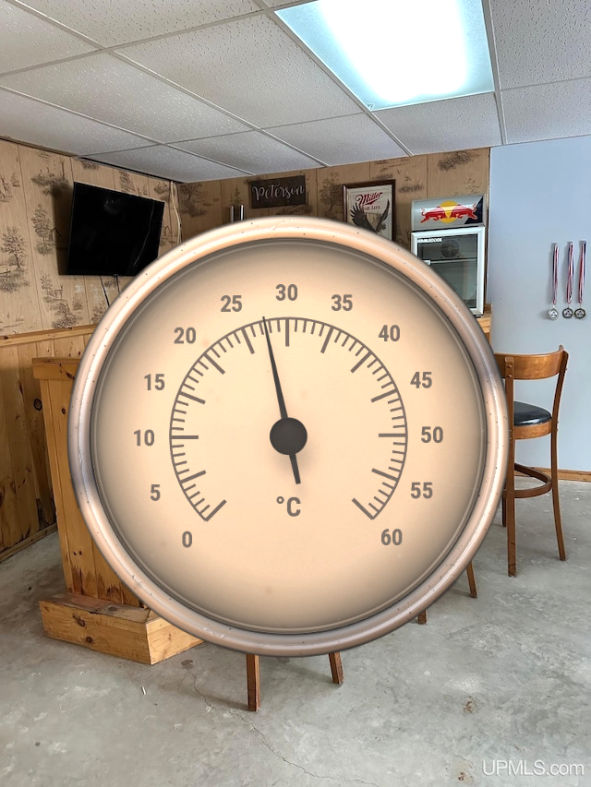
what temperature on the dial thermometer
27.5 °C
